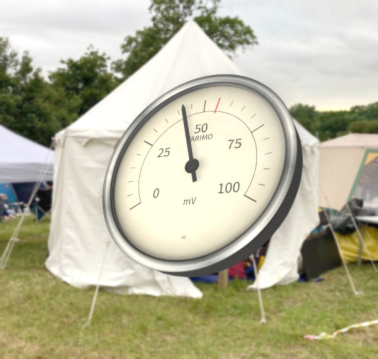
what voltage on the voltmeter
42.5 mV
